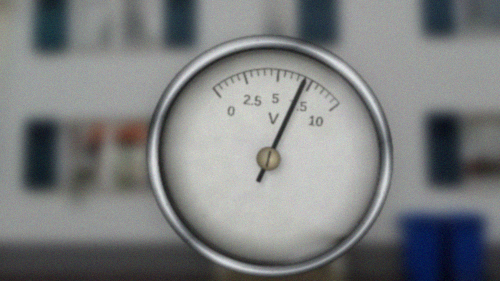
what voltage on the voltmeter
7 V
